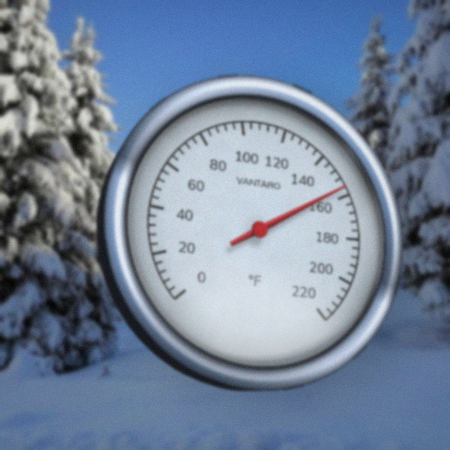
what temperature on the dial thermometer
156 °F
